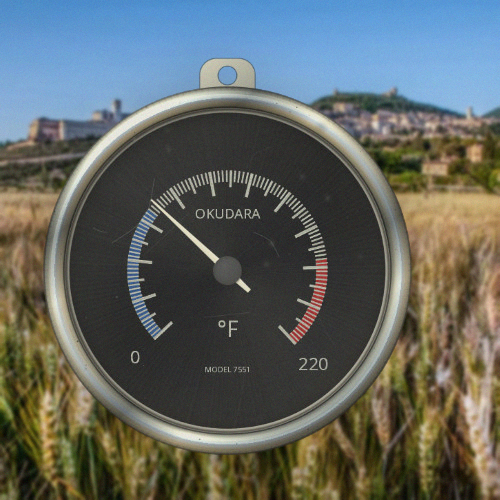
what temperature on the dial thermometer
70 °F
